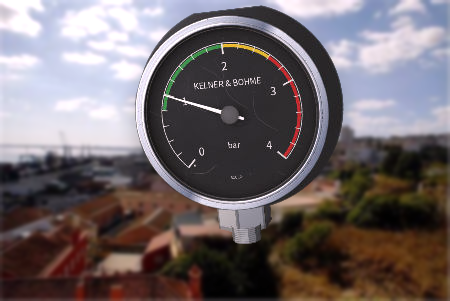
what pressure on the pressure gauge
1 bar
